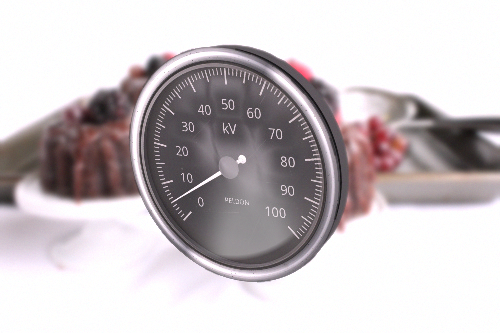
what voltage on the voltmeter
5 kV
